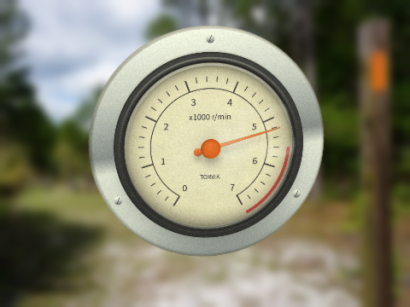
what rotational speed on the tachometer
5200 rpm
